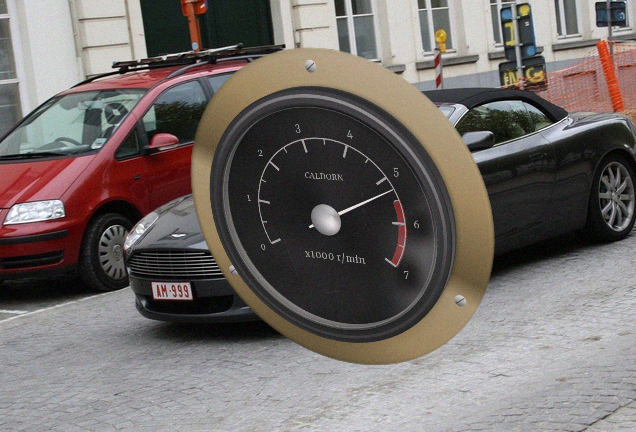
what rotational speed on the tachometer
5250 rpm
